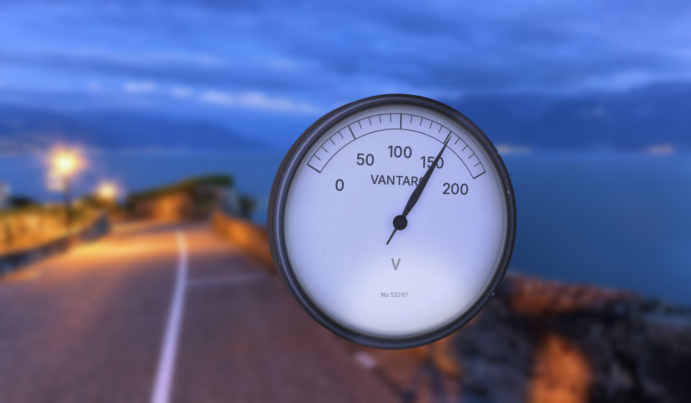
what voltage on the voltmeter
150 V
